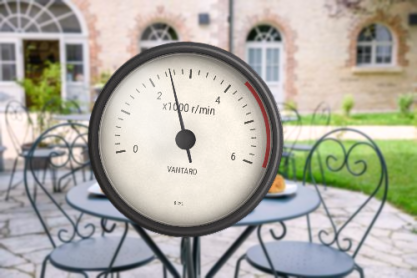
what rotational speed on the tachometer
2500 rpm
